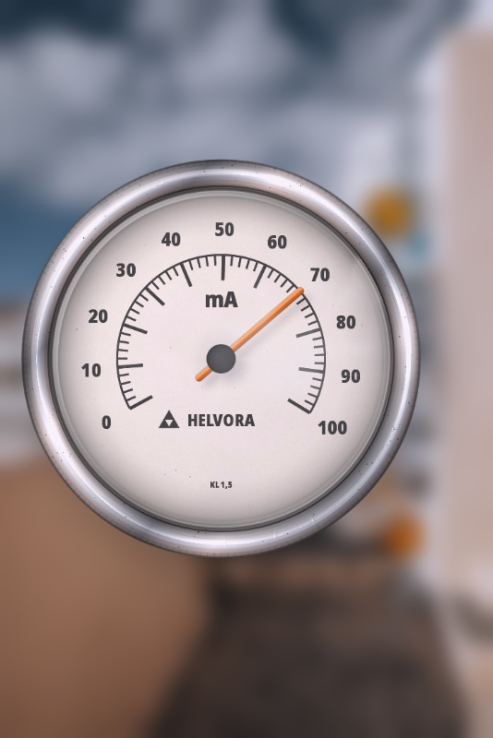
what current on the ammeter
70 mA
